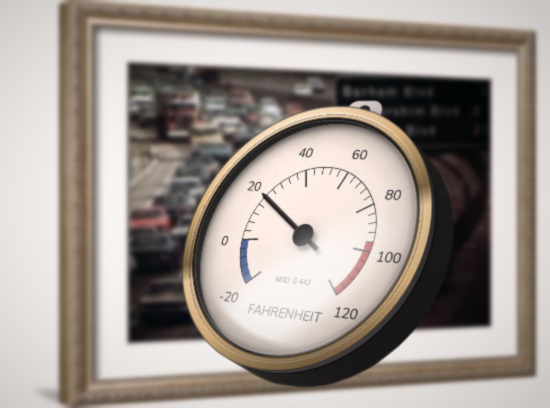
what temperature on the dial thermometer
20 °F
